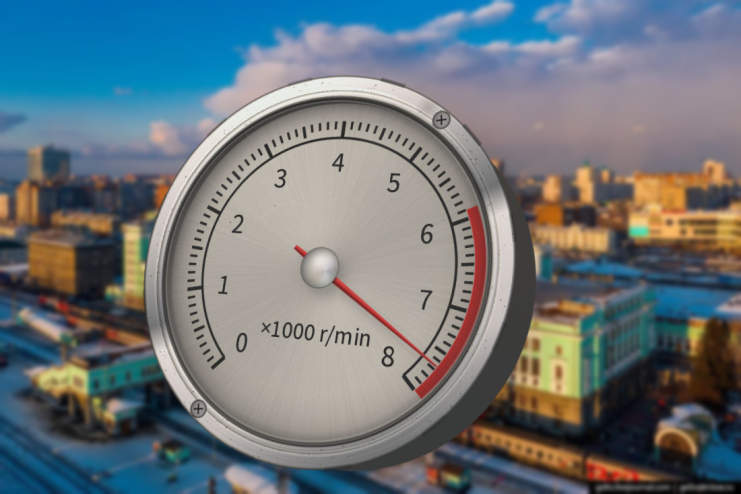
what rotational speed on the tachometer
7650 rpm
